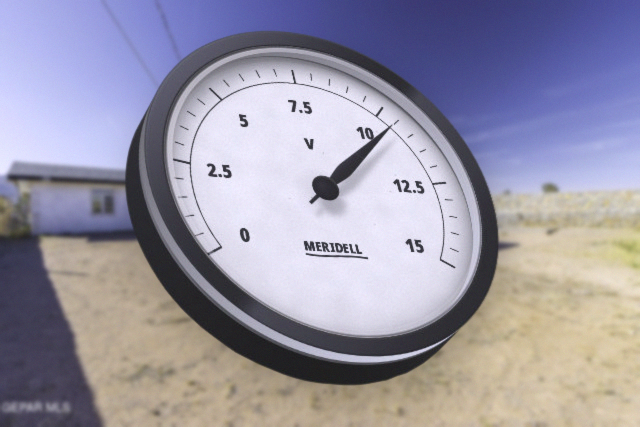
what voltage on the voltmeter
10.5 V
